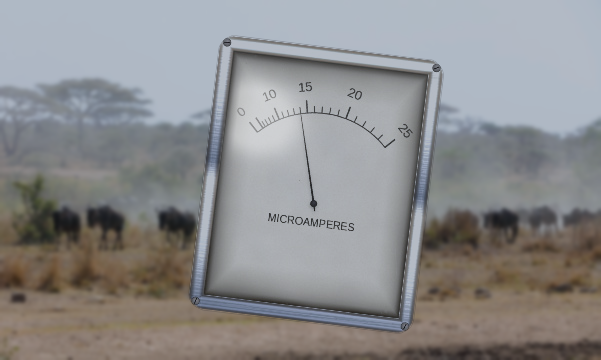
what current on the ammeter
14 µA
